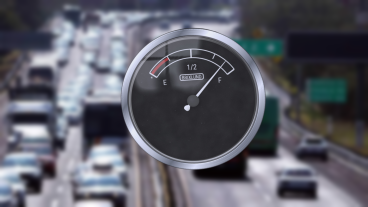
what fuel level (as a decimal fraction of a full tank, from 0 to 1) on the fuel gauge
0.875
